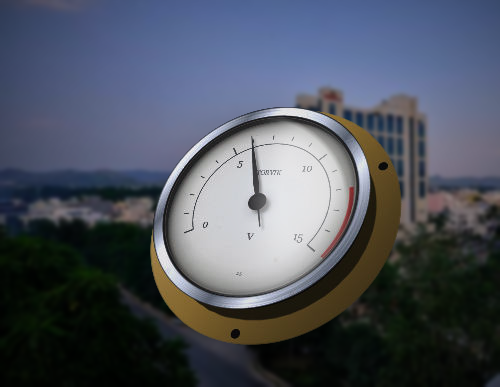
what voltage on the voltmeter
6 V
